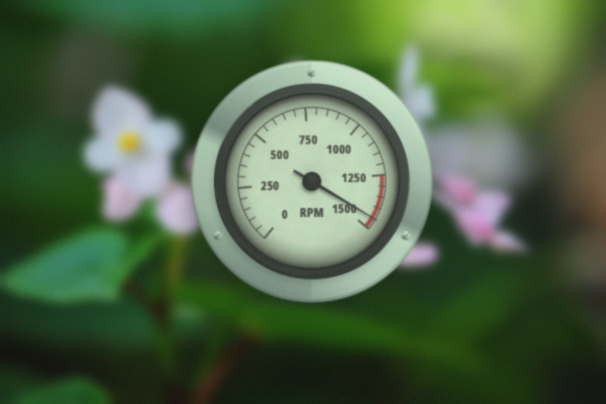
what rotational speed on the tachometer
1450 rpm
